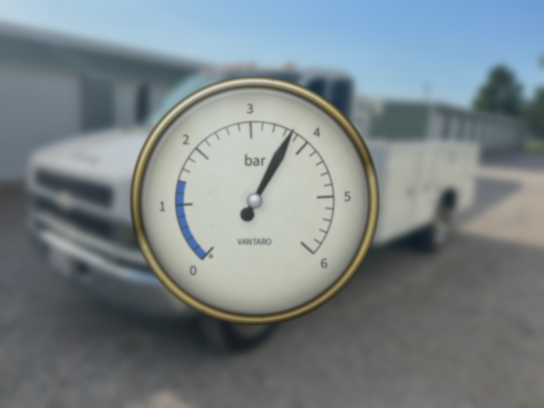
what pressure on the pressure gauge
3.7 bar
